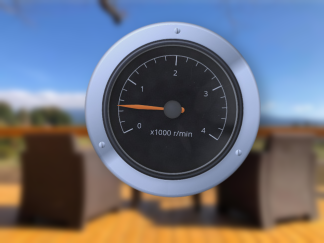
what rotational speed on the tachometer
500 rpm
